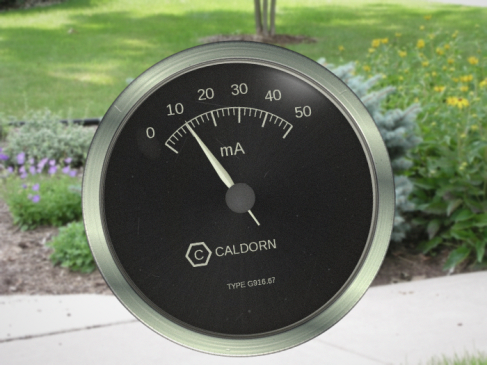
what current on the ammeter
10 mA
